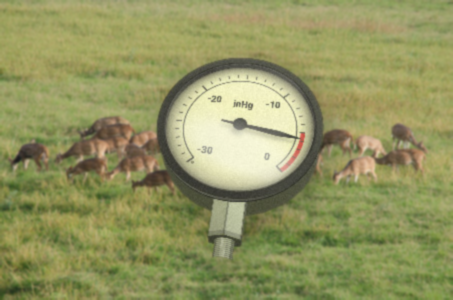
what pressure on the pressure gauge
-4 inHg
